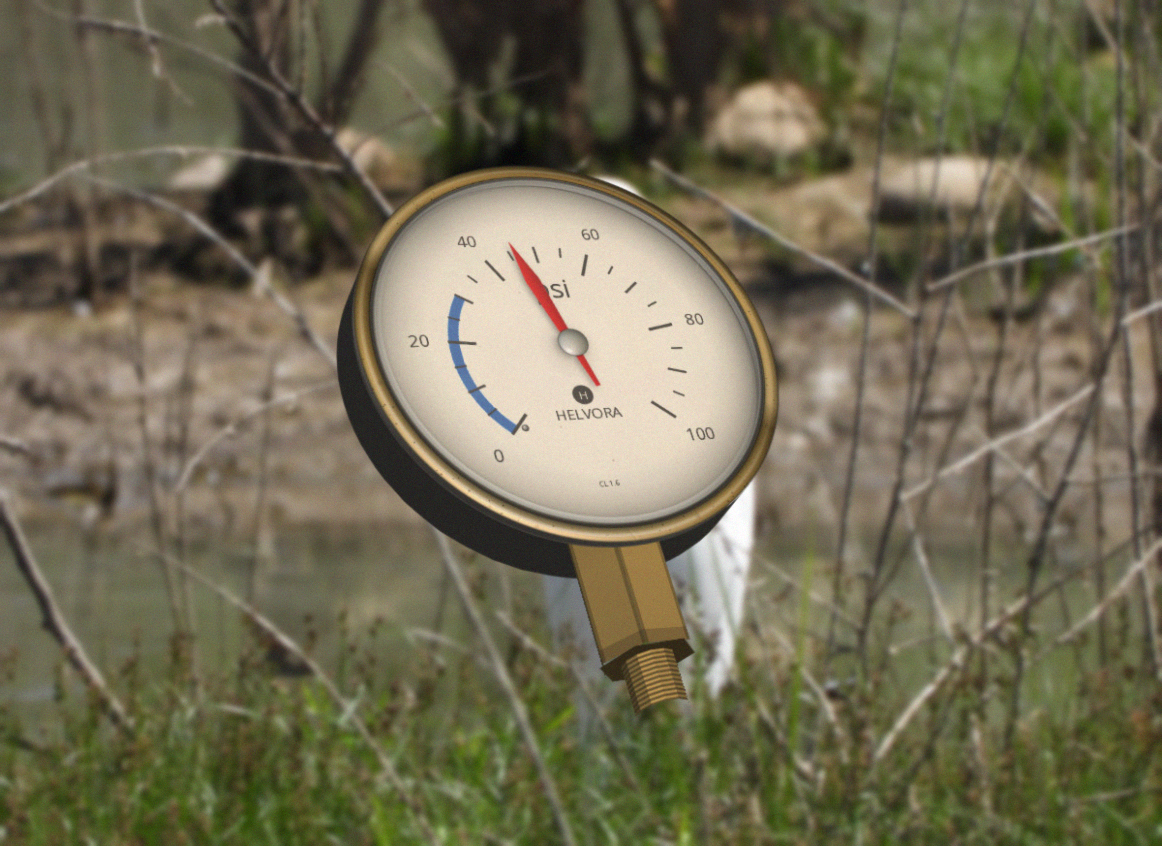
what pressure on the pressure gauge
45 psi
